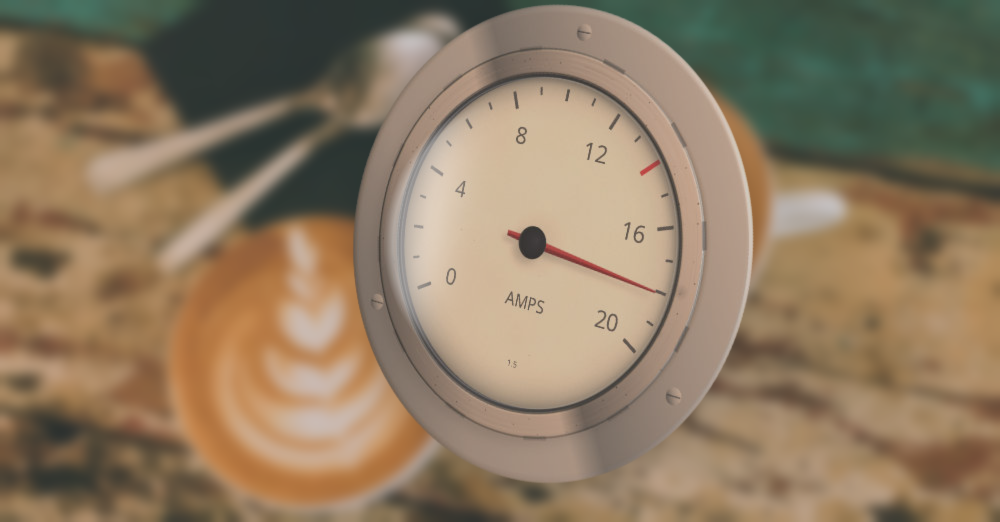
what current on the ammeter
18 A
